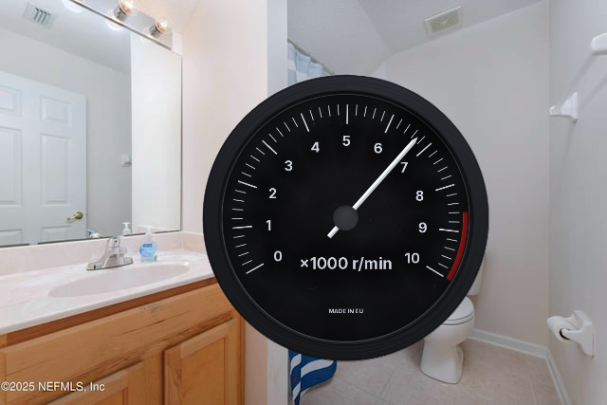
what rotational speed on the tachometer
6700 rpm
